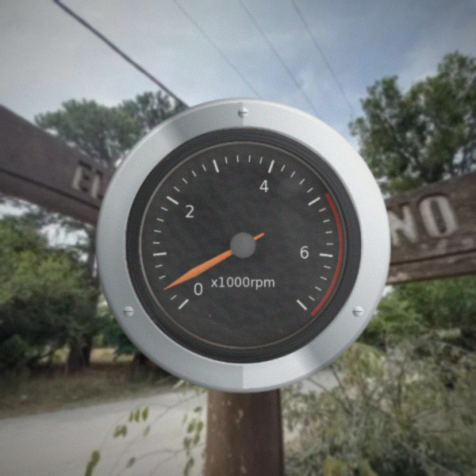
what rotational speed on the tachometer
400 rpm
